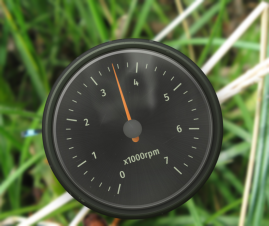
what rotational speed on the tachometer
3500 rpm
